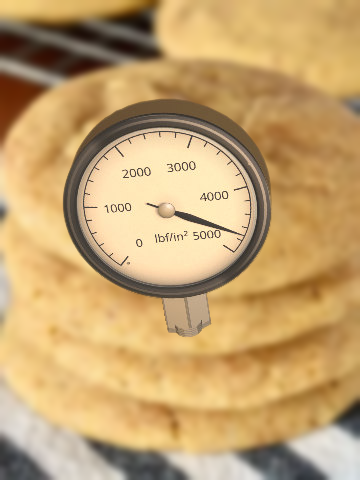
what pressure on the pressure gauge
4700 psi
